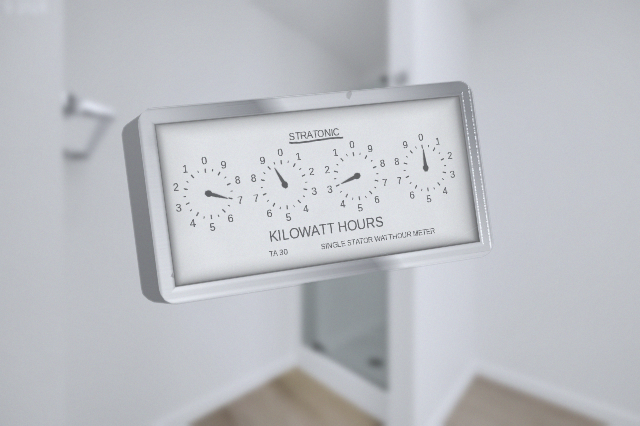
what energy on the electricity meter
6930 kWh
